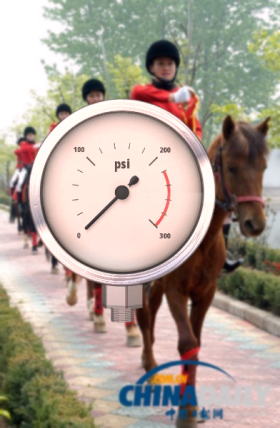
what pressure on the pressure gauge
0 psi
